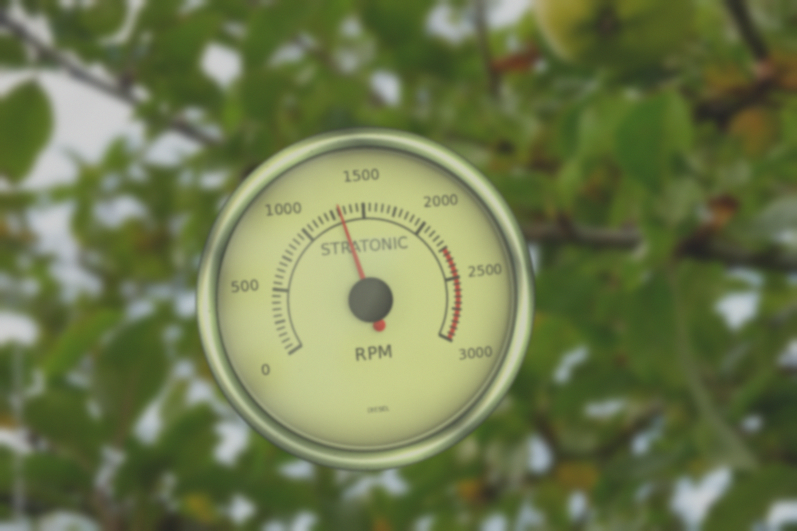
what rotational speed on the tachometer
1300 rpm
